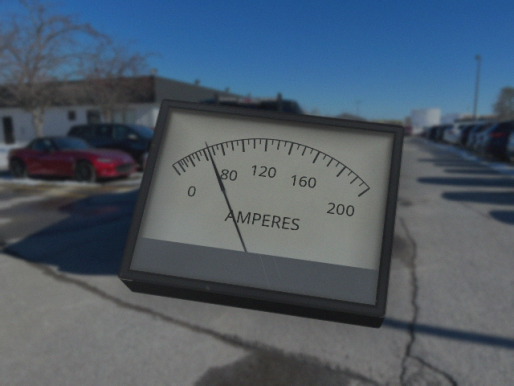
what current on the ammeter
65 A
